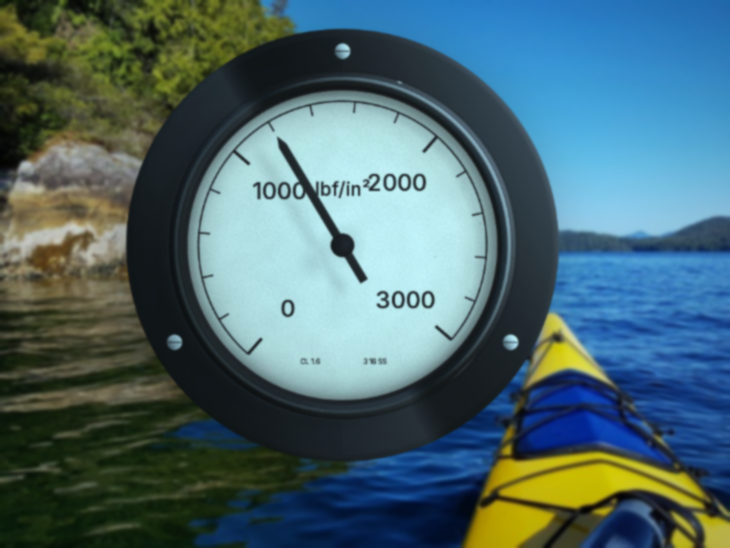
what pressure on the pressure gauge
1200 psi
